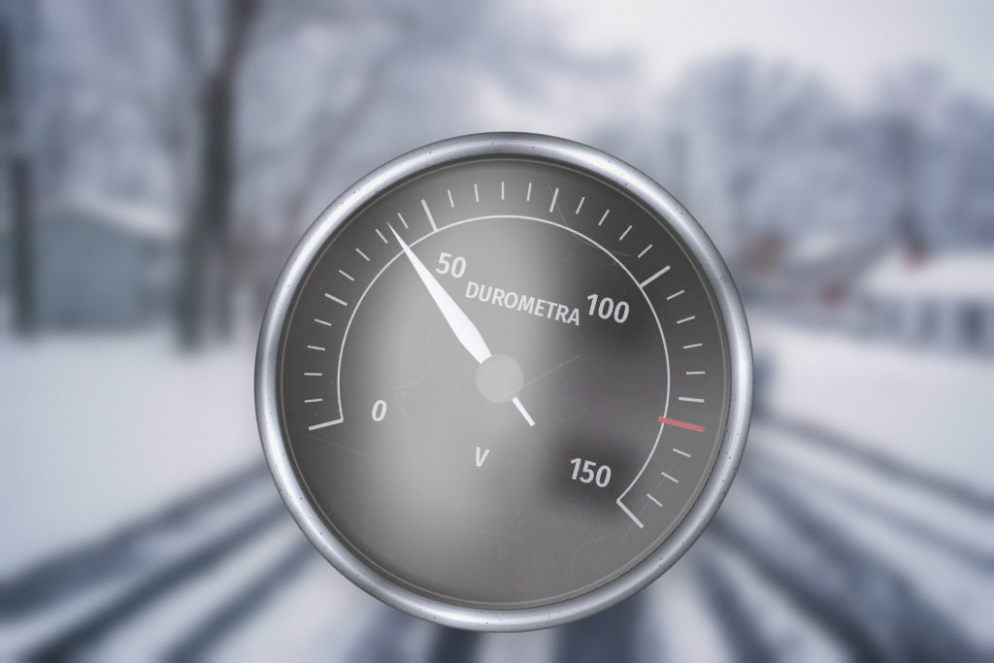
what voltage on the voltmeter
42.5 V
